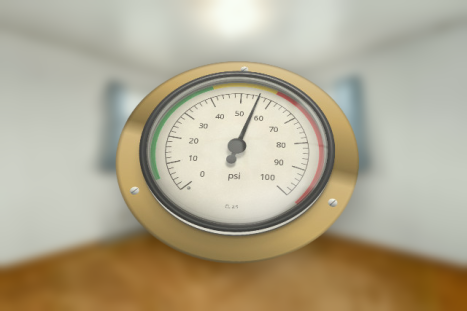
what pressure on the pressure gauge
56 psi
